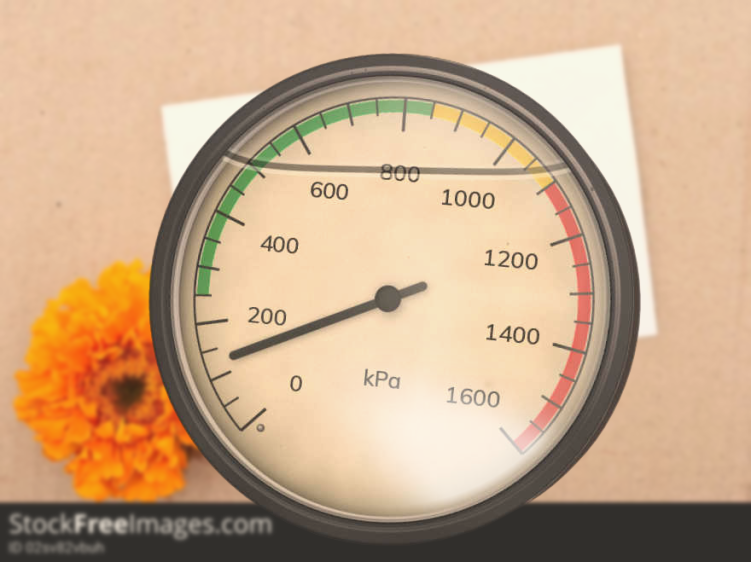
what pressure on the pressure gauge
125 kPa
